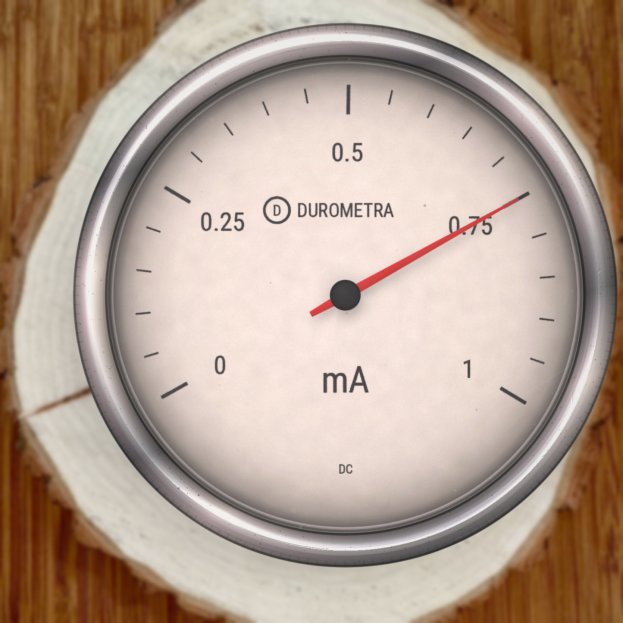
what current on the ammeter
0.75 mA
